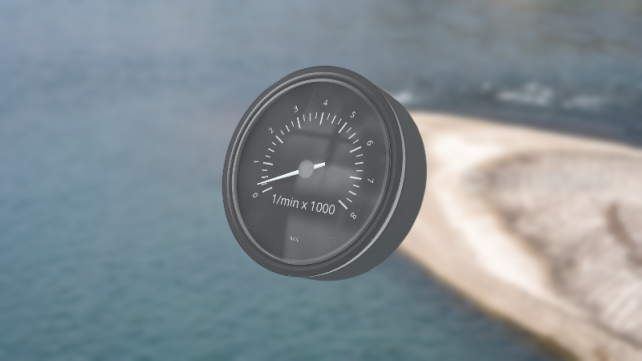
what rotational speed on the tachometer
250 rpm
